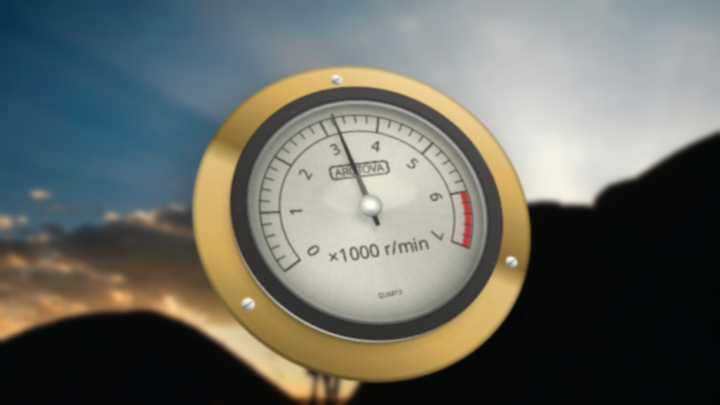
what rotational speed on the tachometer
3200 rpm
